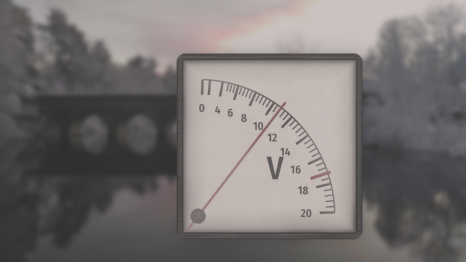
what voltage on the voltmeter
10.8 V
